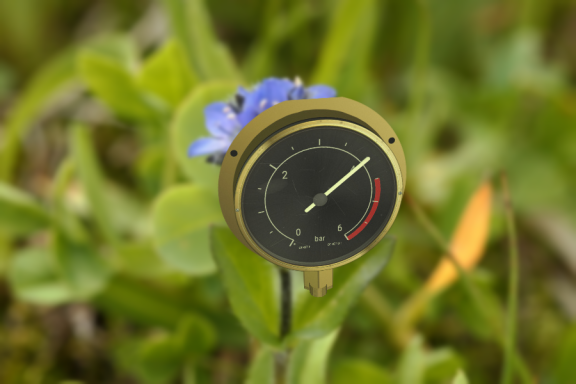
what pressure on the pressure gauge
4 bar
